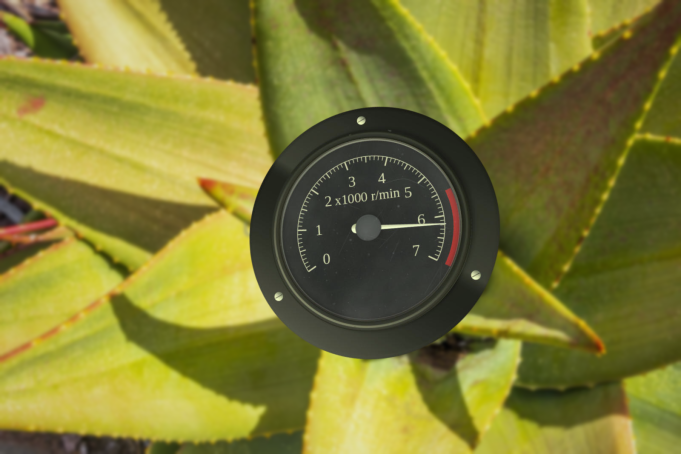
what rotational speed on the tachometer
6200 rpm
